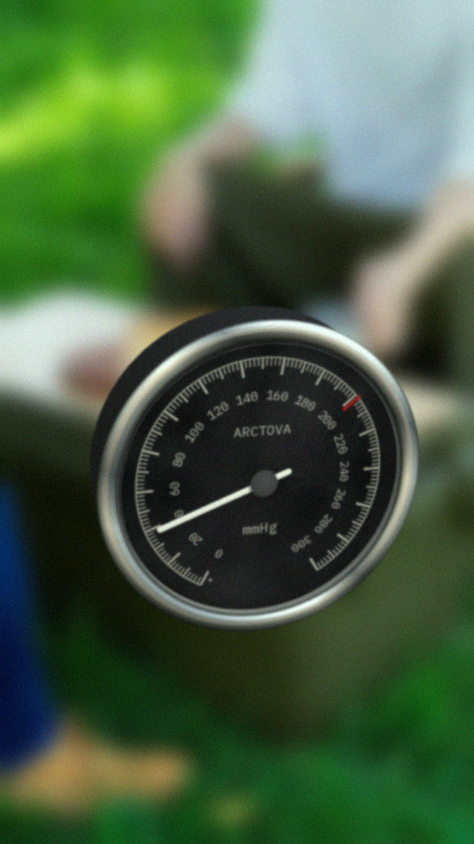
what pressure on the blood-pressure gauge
40 mmHg
